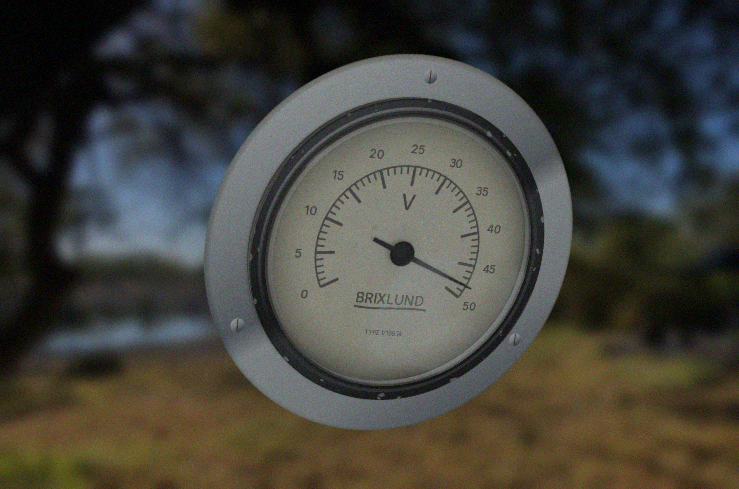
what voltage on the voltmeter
48 V
